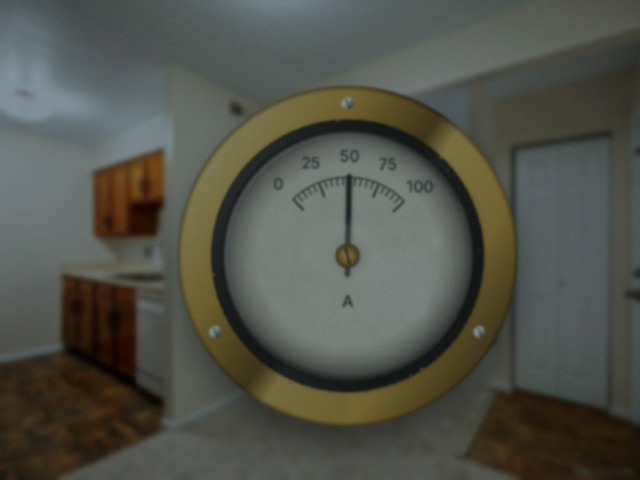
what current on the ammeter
50 A
